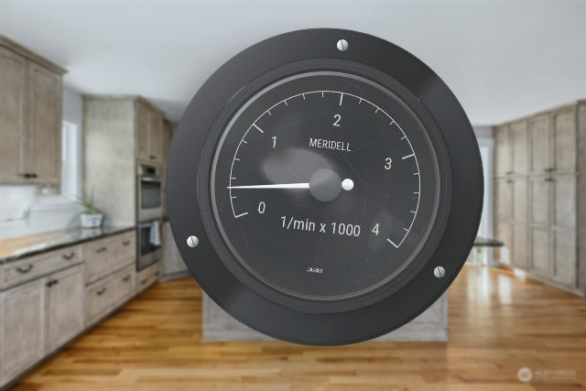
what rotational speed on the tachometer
300 rpm
